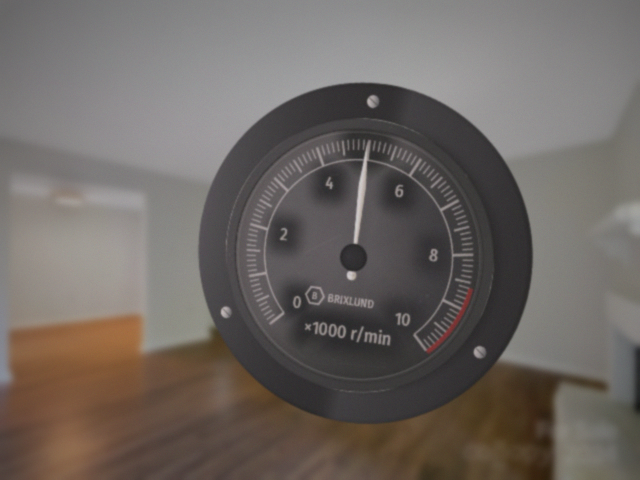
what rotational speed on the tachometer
5000 rpm
